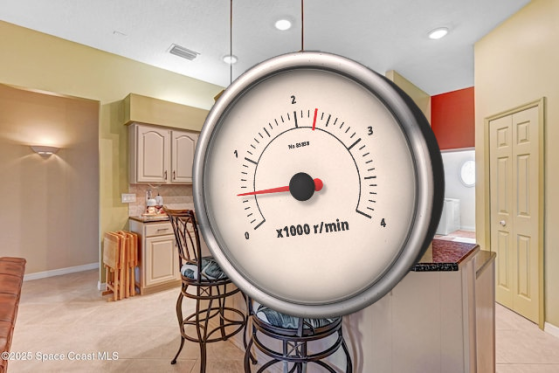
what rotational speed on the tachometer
500 rpm
